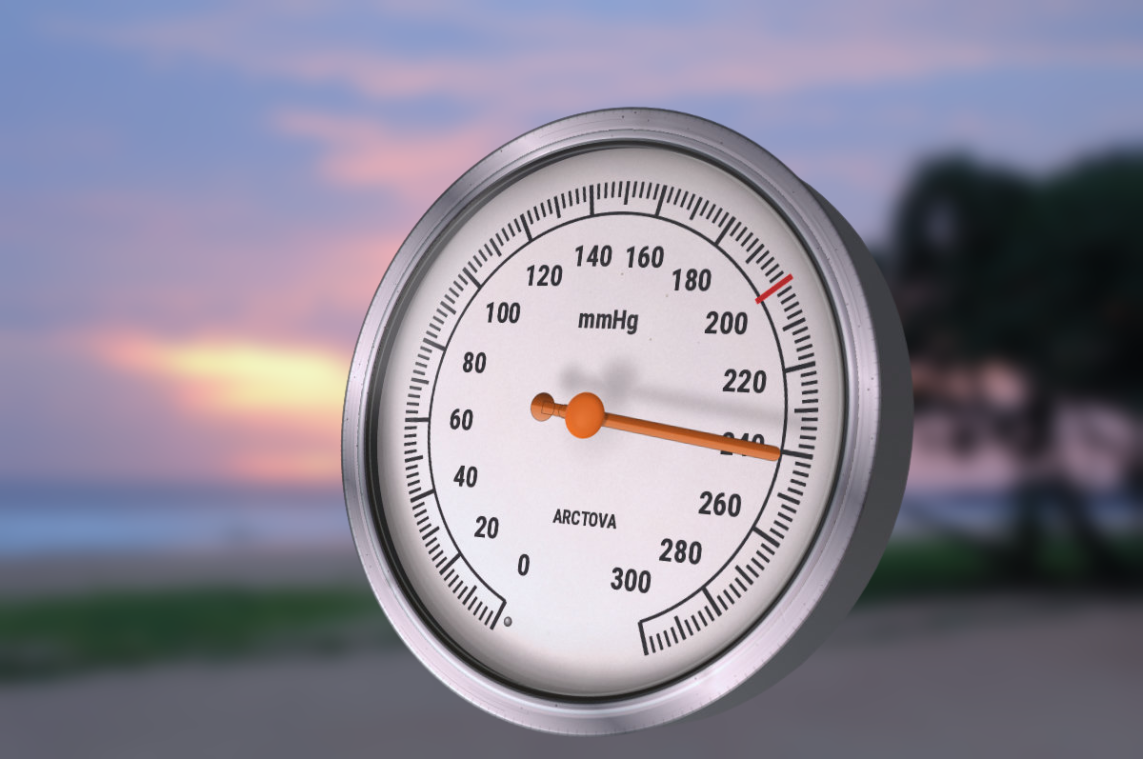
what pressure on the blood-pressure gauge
241 mmHg
